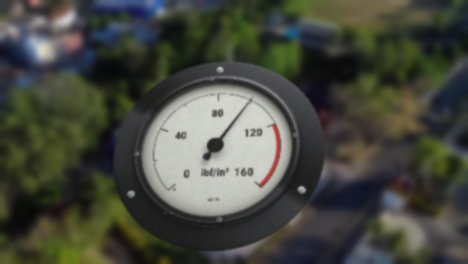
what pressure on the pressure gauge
100 psi
